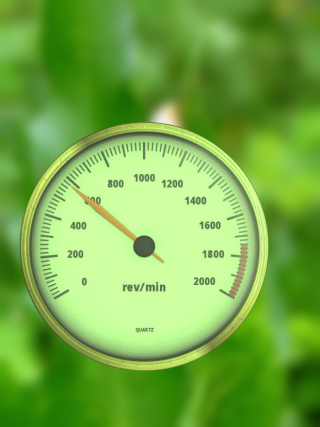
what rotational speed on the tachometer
580 rpm
